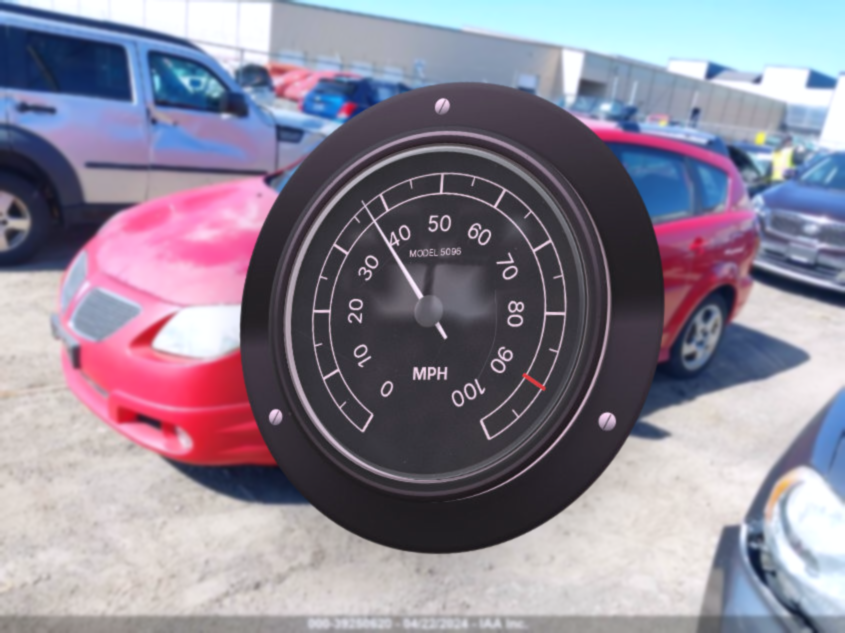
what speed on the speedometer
37.5 mph
